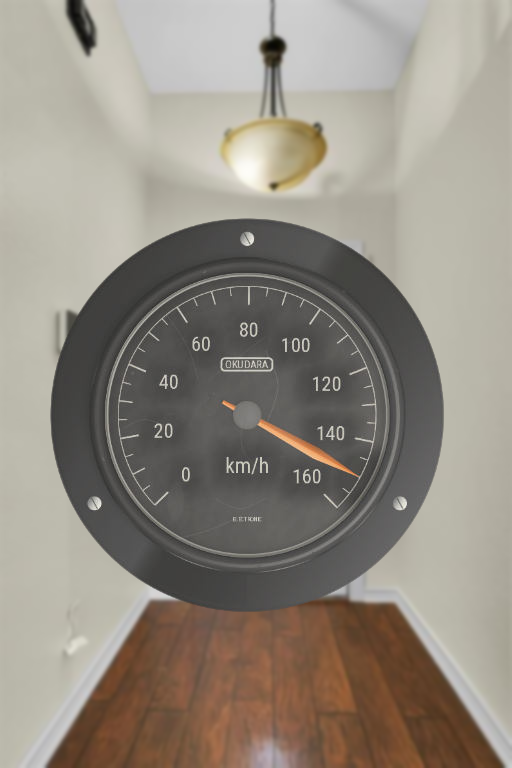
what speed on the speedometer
150 km/h
